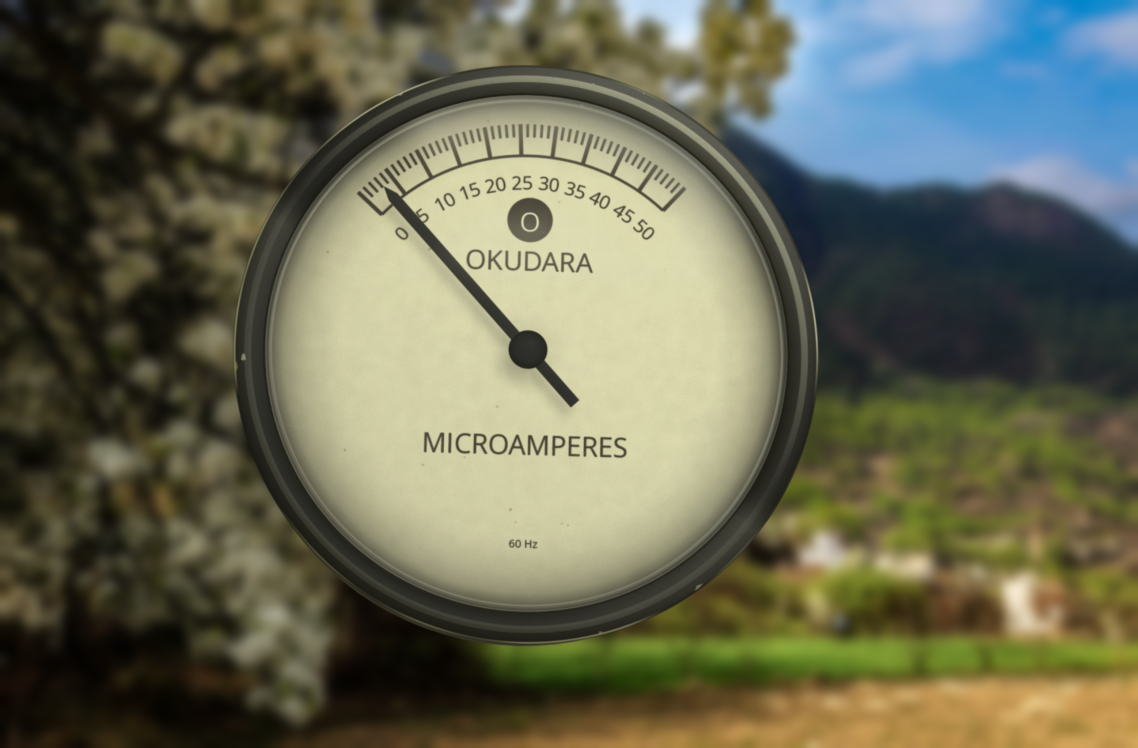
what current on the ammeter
3 µA
